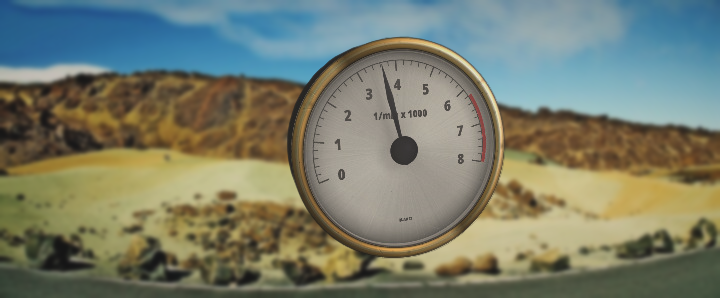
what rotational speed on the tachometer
3600 rpm
